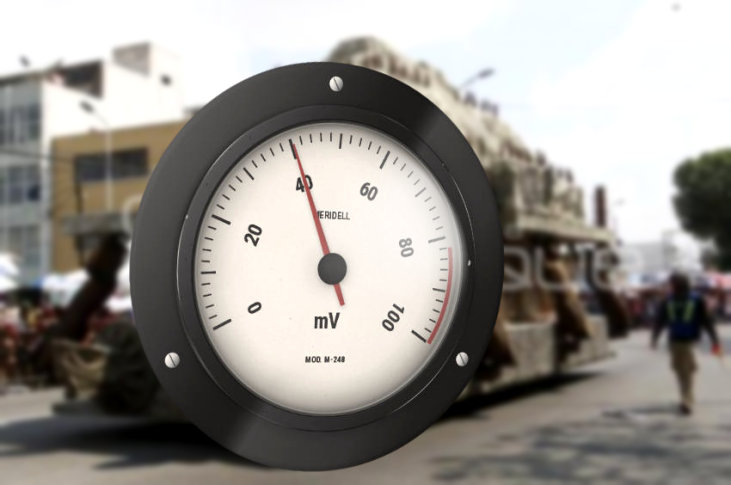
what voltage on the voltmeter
40 mV
